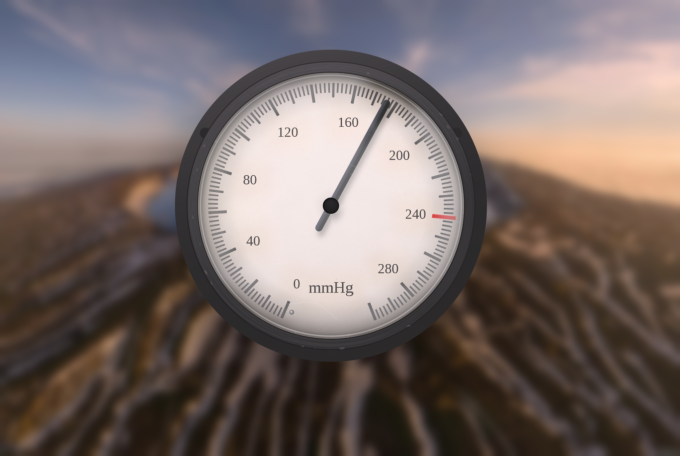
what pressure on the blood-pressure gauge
176 mmHg
